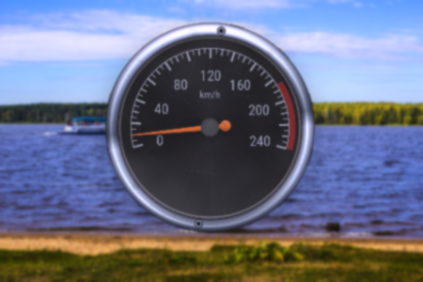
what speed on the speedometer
10 km/h
